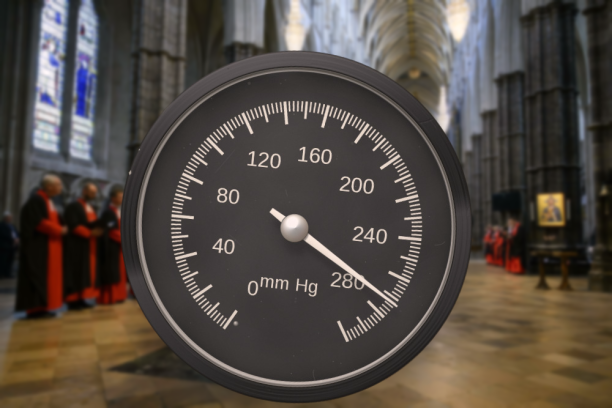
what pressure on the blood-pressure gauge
272 mmHg
